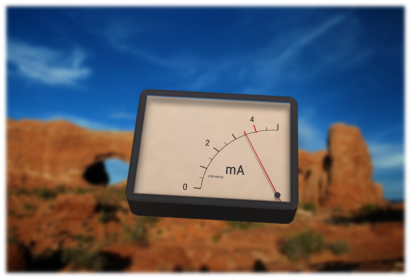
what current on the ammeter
3.5 mA
